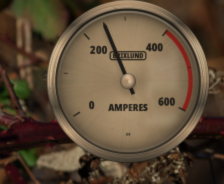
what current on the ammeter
250 A
